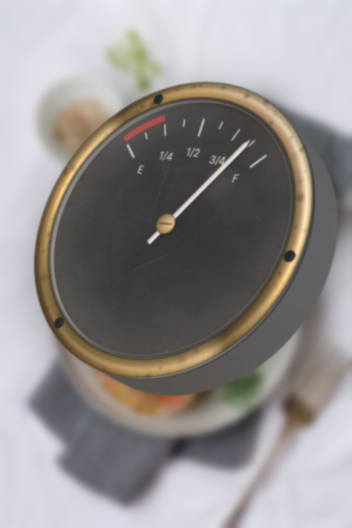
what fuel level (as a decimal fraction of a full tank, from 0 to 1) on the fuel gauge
0.875
